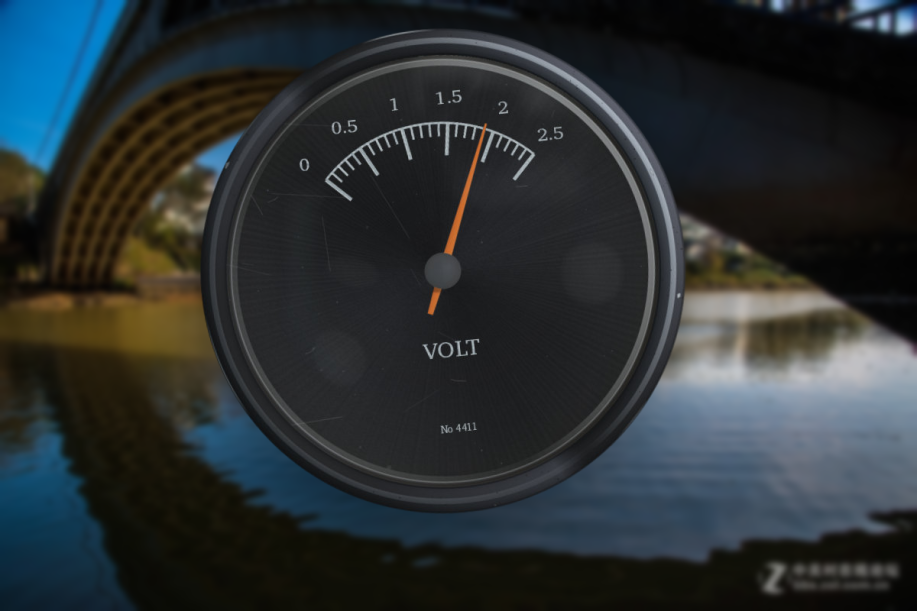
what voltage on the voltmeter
1.9 V
